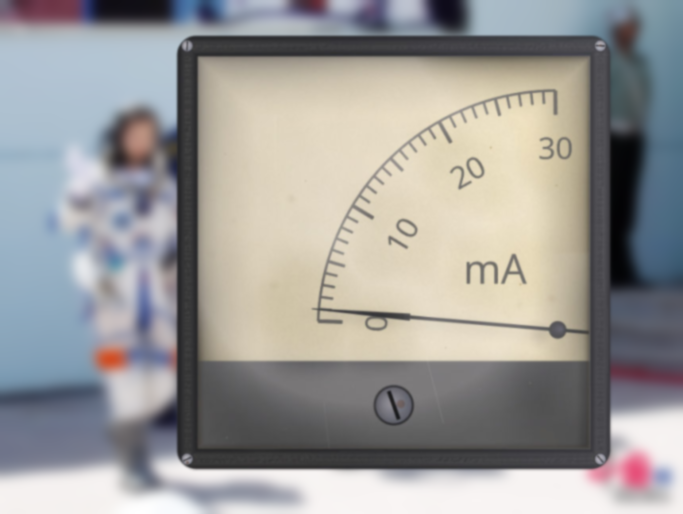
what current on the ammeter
1 mA
